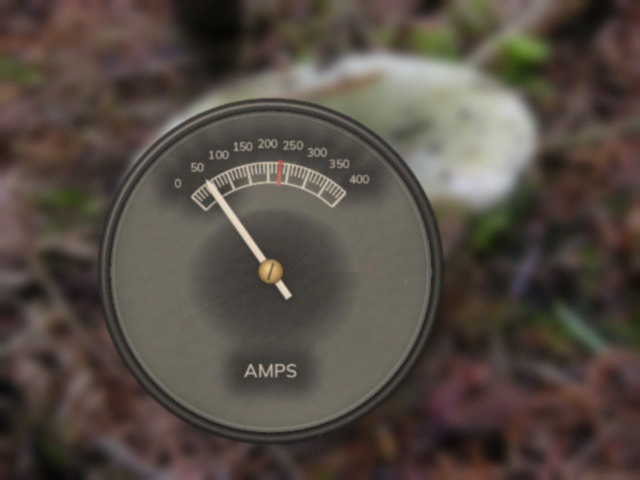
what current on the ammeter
50 A
